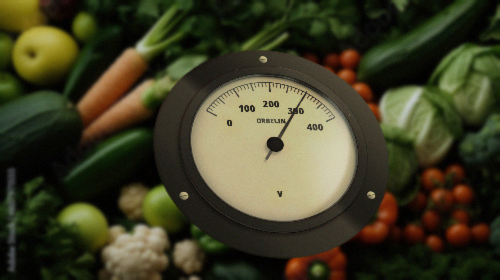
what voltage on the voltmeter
300 V
